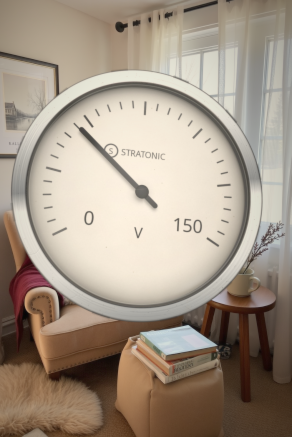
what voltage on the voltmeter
45 V
